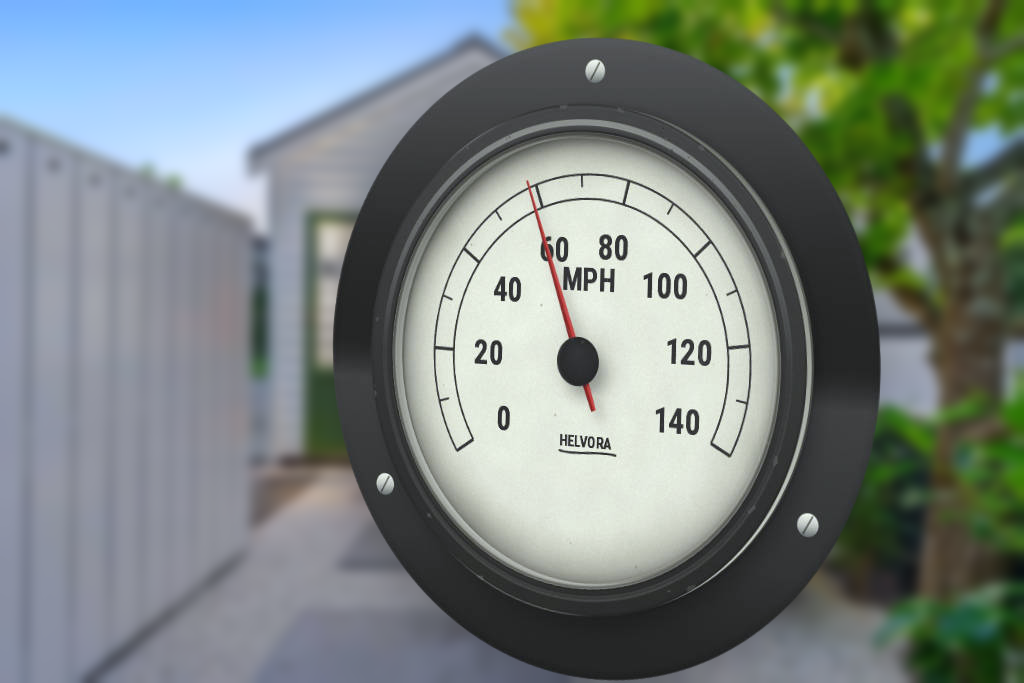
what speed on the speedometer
60 mph
